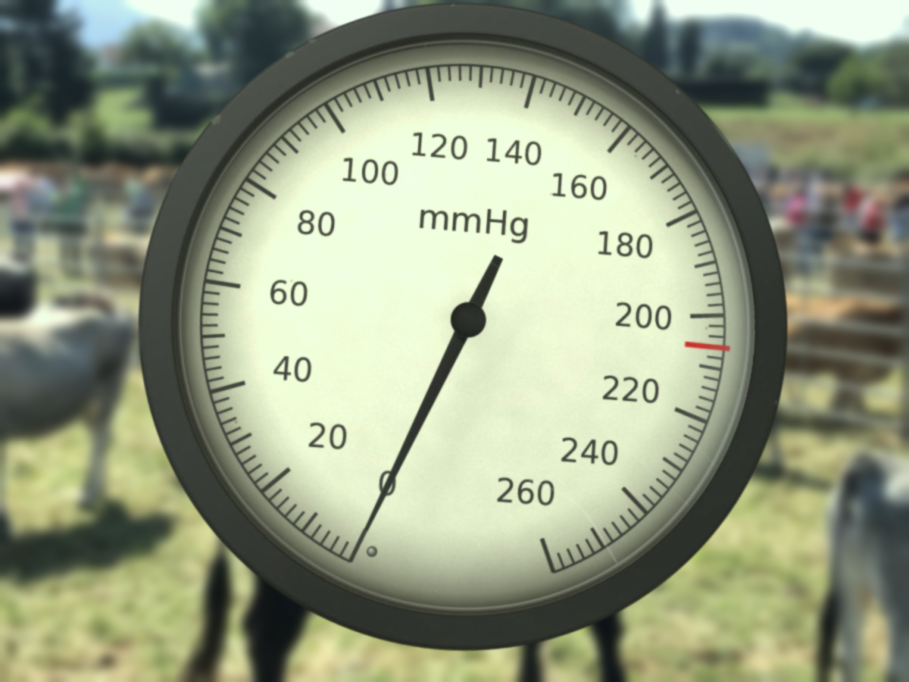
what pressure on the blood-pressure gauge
0 mmHg
